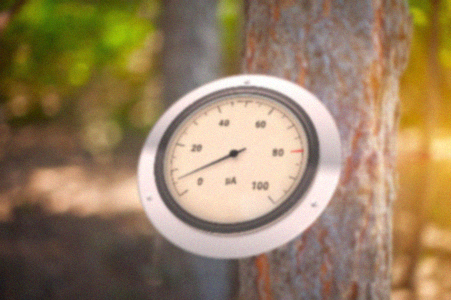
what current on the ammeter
5 µA
